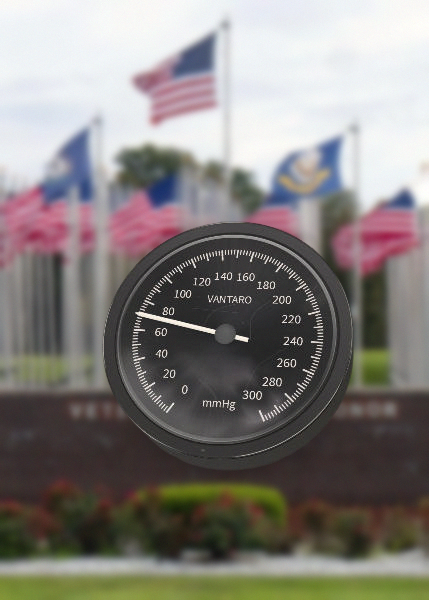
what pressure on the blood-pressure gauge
70 mmHg
